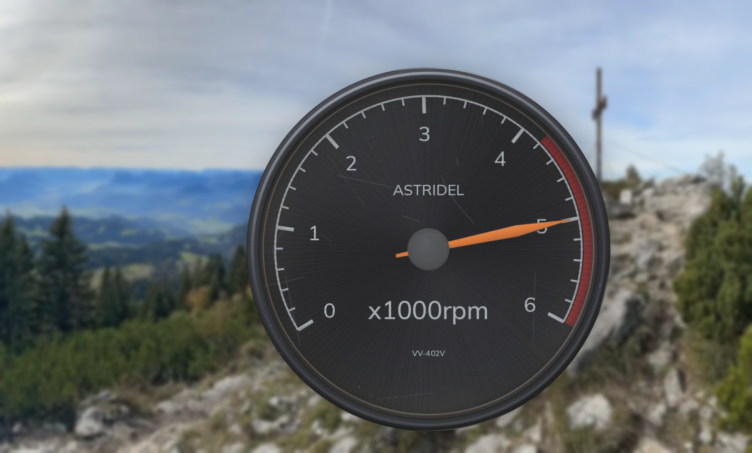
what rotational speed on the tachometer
5000 rpm
